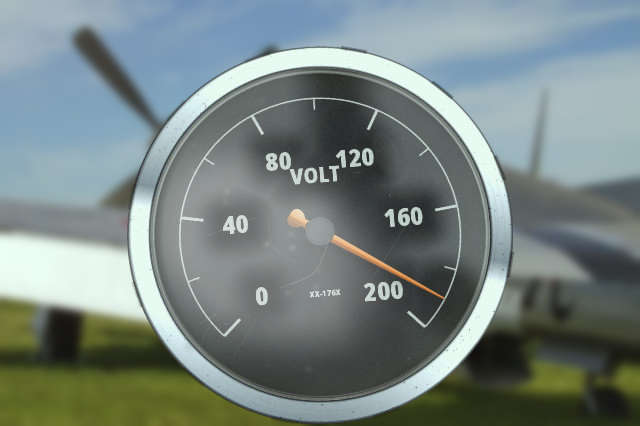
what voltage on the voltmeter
190 V
